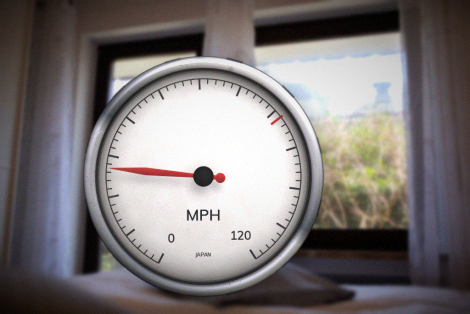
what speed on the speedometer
27 mph
